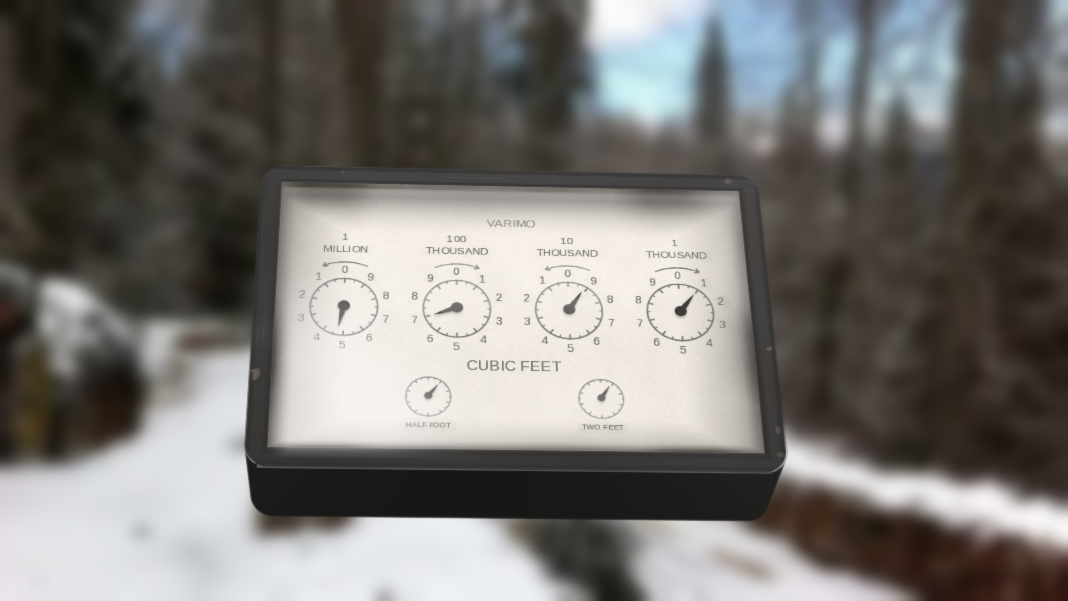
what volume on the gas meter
469100 ft³
